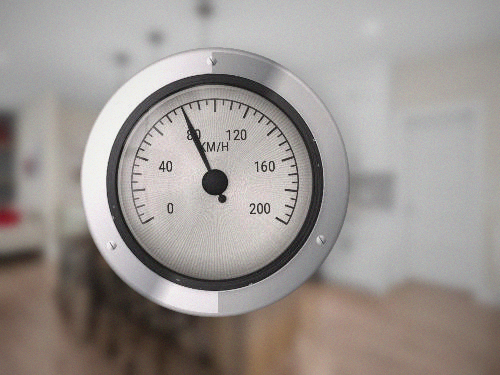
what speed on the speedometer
80 km/h
